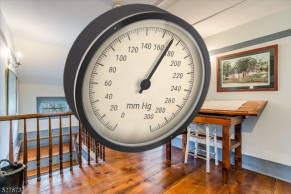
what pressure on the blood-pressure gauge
170 mmHg
